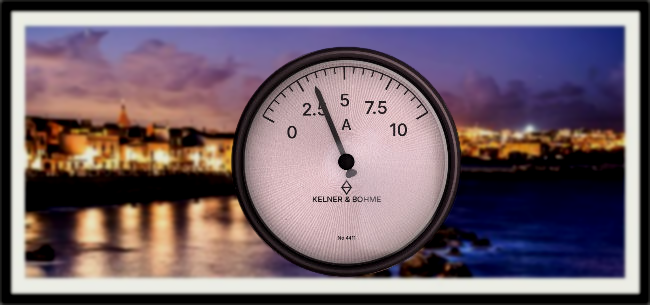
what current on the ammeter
3.25 A
